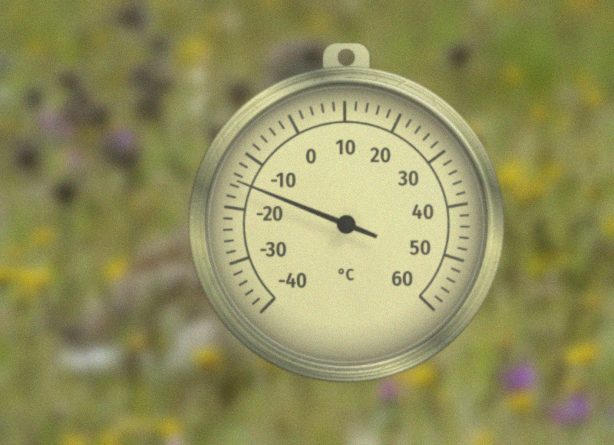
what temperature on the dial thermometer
-15 °C
